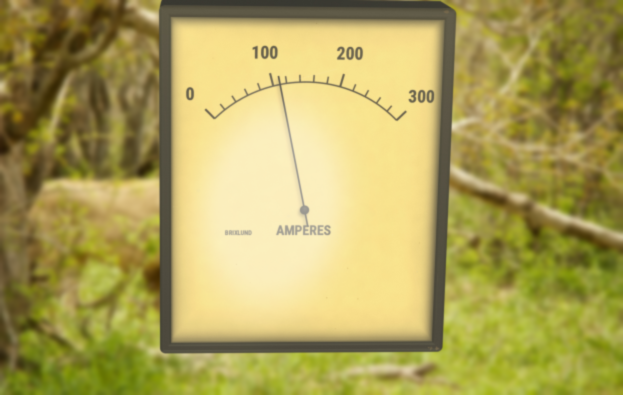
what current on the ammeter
110 A
